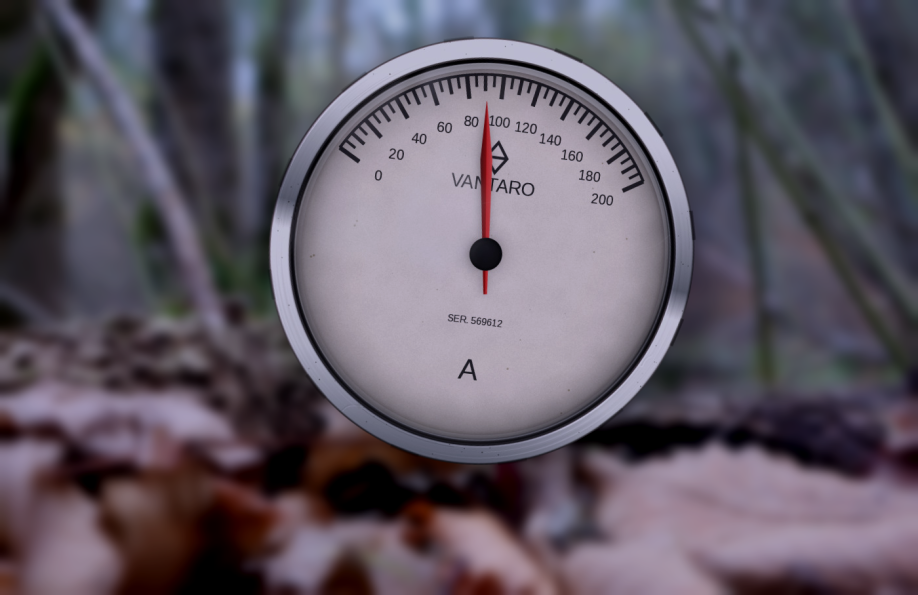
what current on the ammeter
90 A
